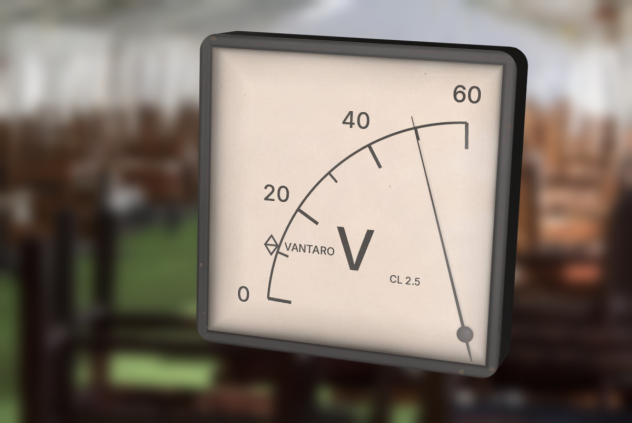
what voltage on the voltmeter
50 V
